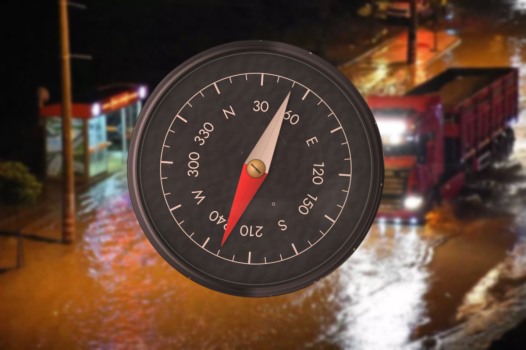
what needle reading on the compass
230 °
